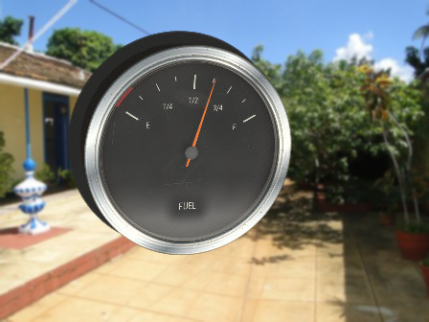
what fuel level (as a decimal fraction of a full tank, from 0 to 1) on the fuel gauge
0.625
